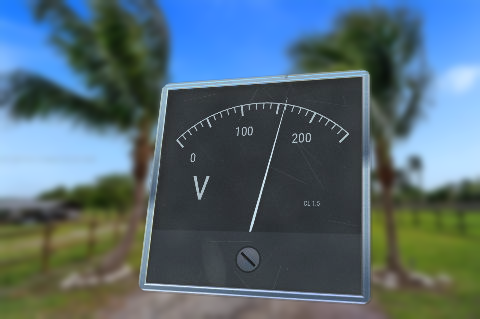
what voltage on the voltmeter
160 V
